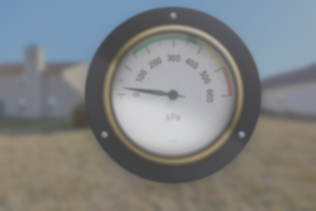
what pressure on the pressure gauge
25 kPa
